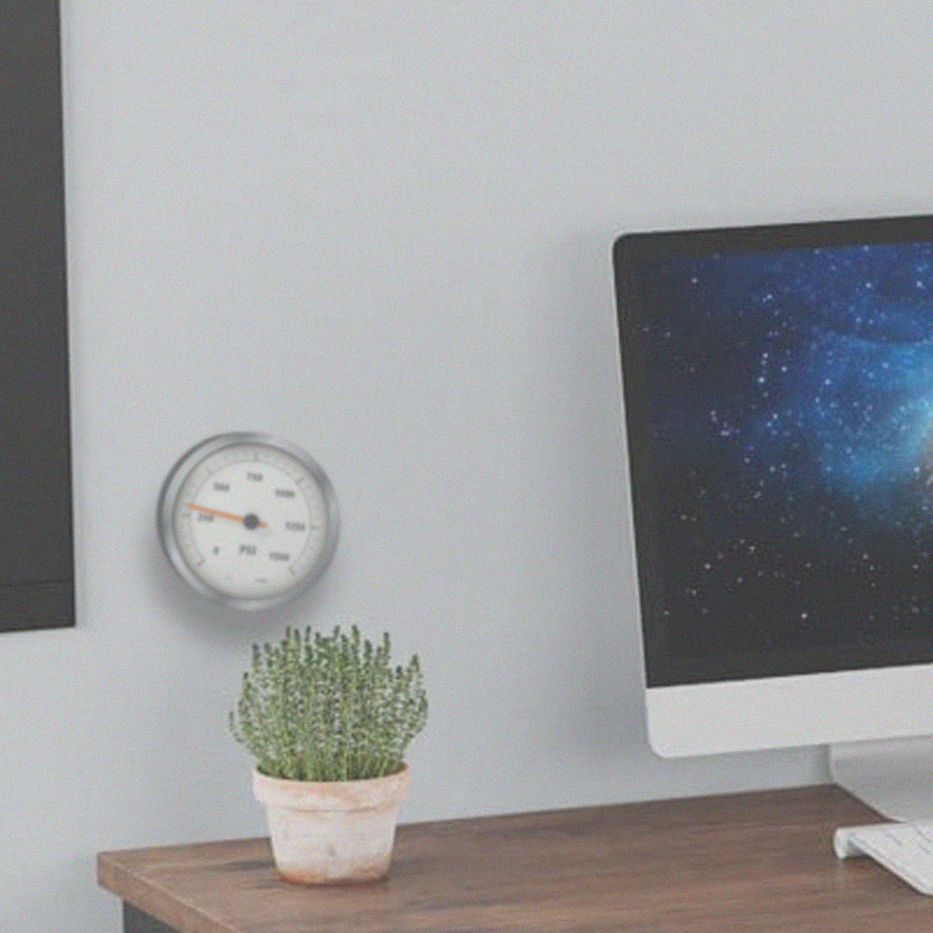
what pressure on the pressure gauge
300 psi
